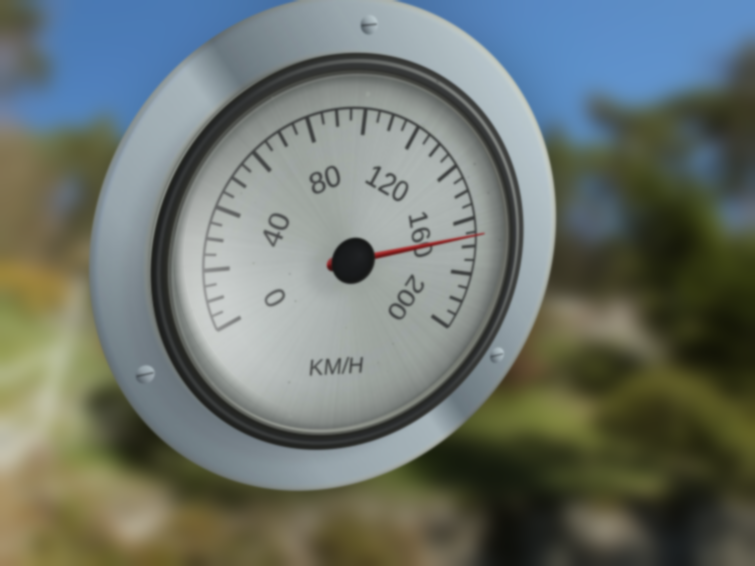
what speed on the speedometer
165 km/h
